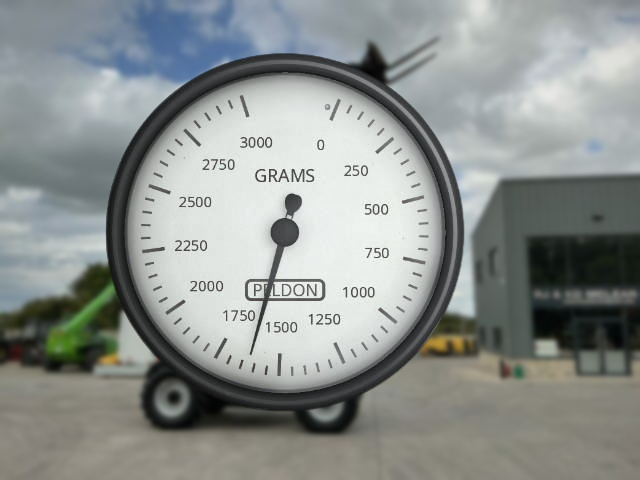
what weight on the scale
1625 g
